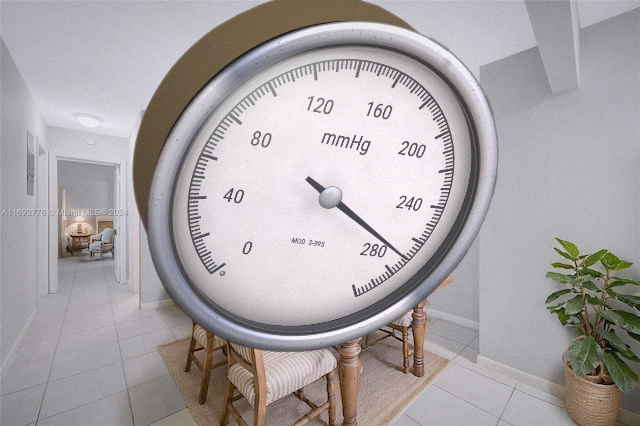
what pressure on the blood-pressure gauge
270 mmHg
